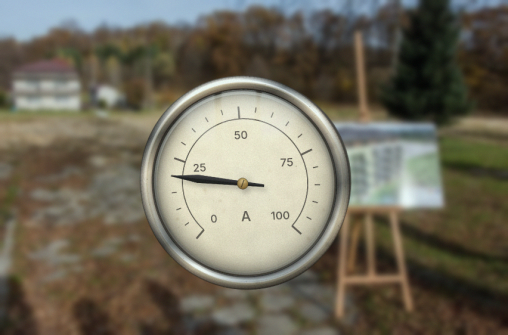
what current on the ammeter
20 A
